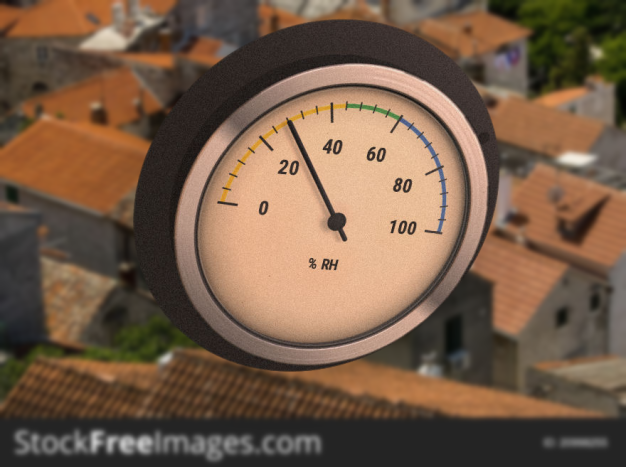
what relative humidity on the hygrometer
28 %
